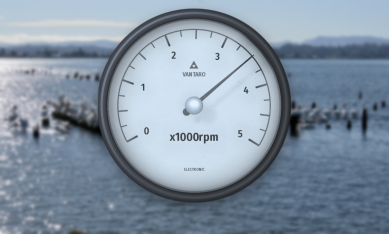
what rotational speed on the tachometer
3500 rpm
